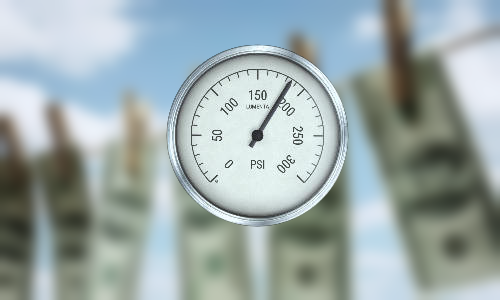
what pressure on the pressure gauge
185 psi
